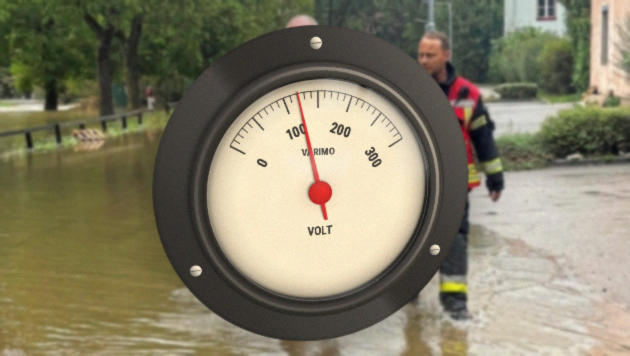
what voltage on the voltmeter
120 V
